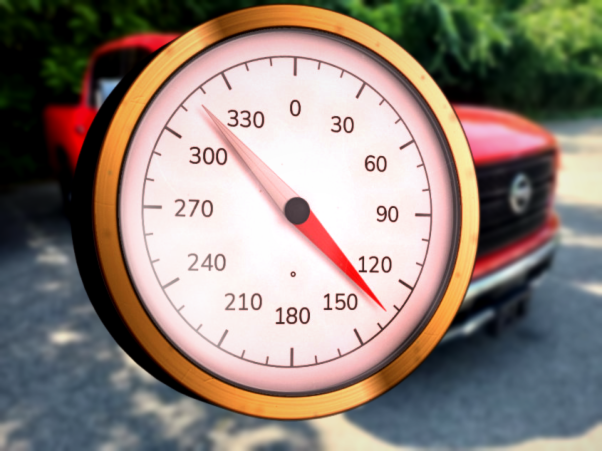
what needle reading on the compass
135 °
